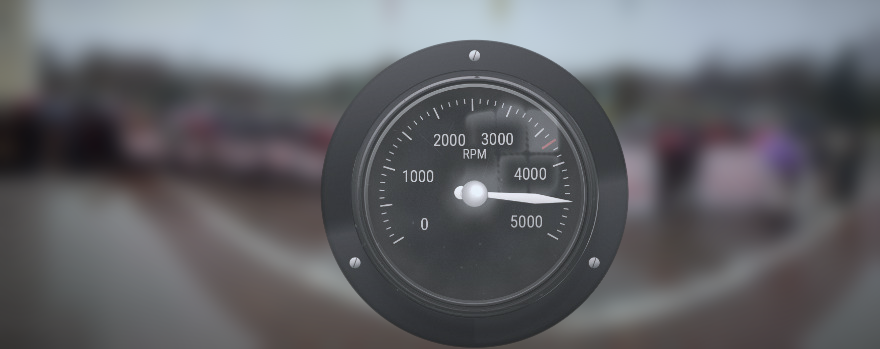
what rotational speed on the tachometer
4500 rpm
